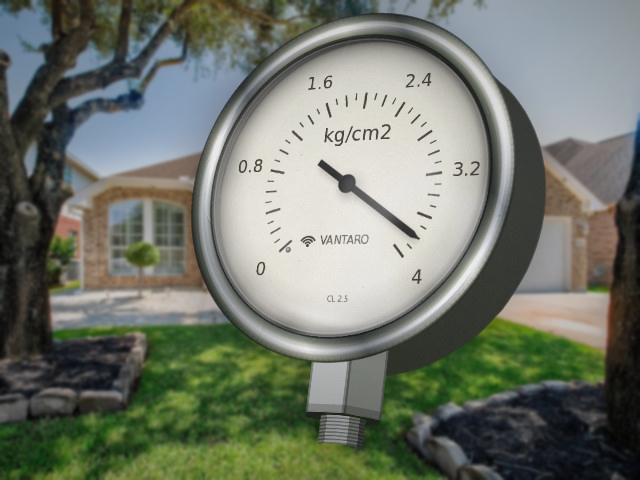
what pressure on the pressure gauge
3.8 kg/cm²
